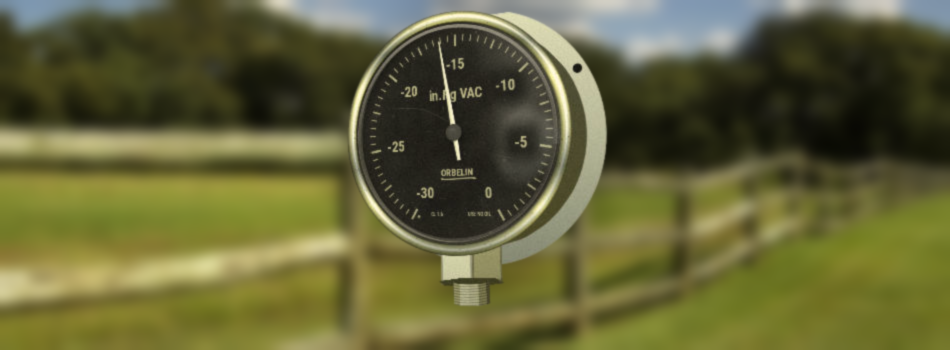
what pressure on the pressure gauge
-16 inHg
